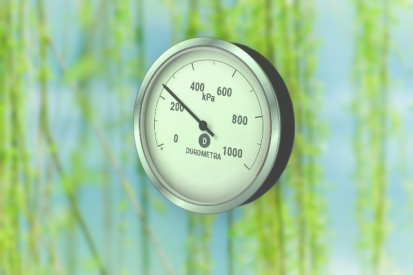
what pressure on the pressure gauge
250 kPa
